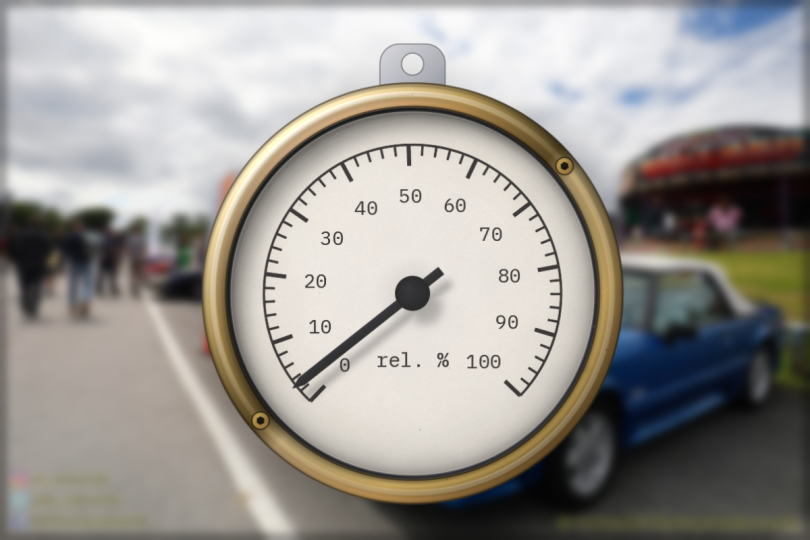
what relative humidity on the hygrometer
3 %
